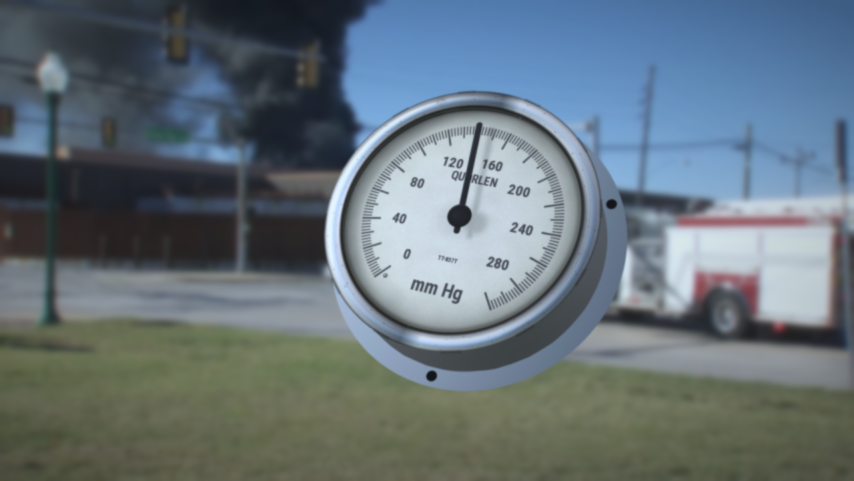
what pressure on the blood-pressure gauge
140 mmHg
